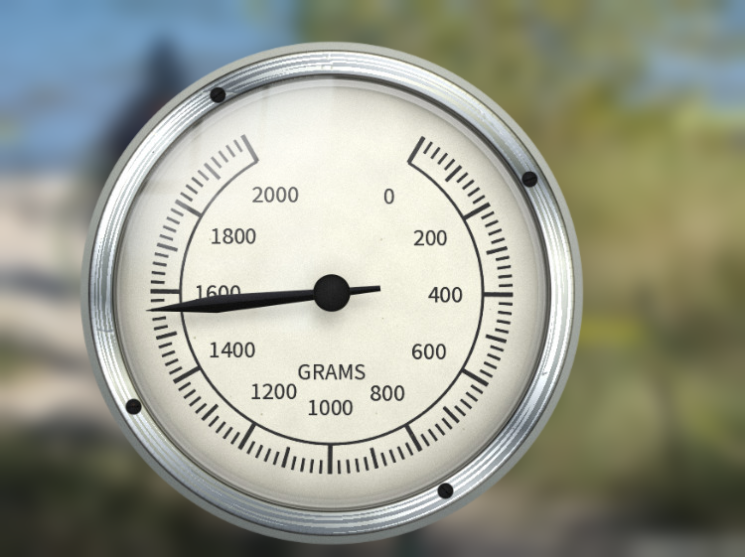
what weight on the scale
1560 g
